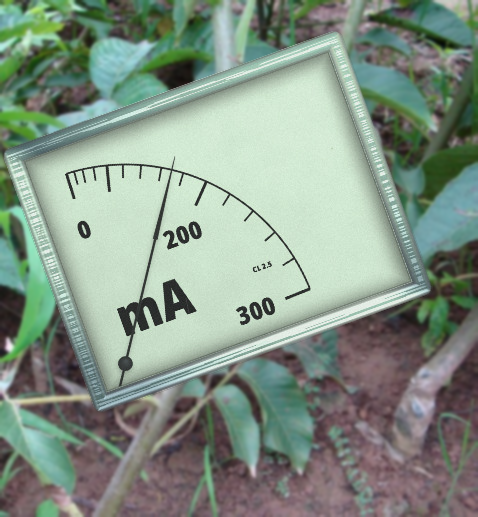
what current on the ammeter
170 mA
